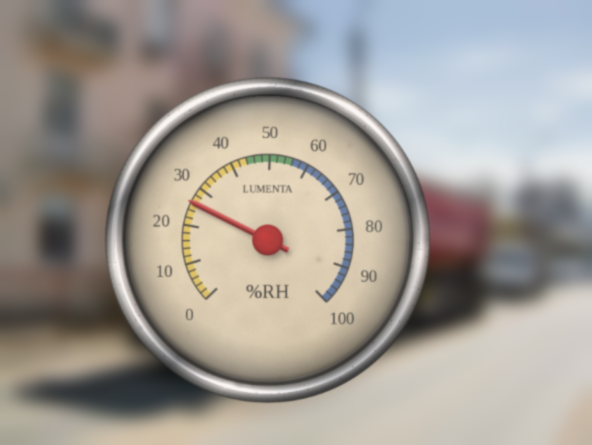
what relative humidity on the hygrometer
26 %
